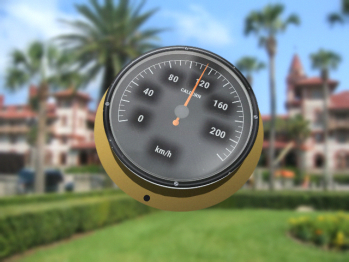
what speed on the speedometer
115 km/h
